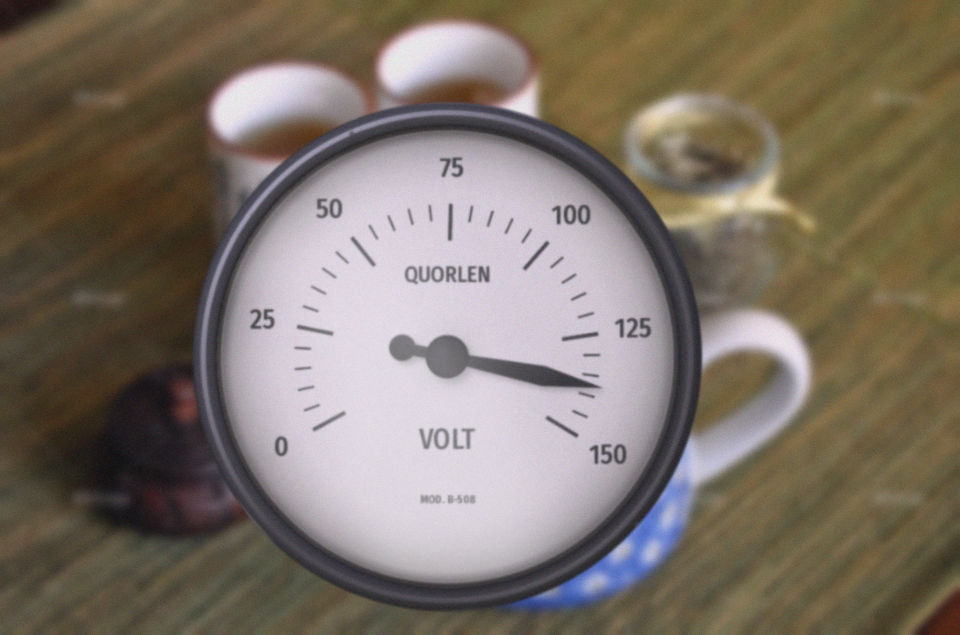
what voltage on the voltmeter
137.5 V
